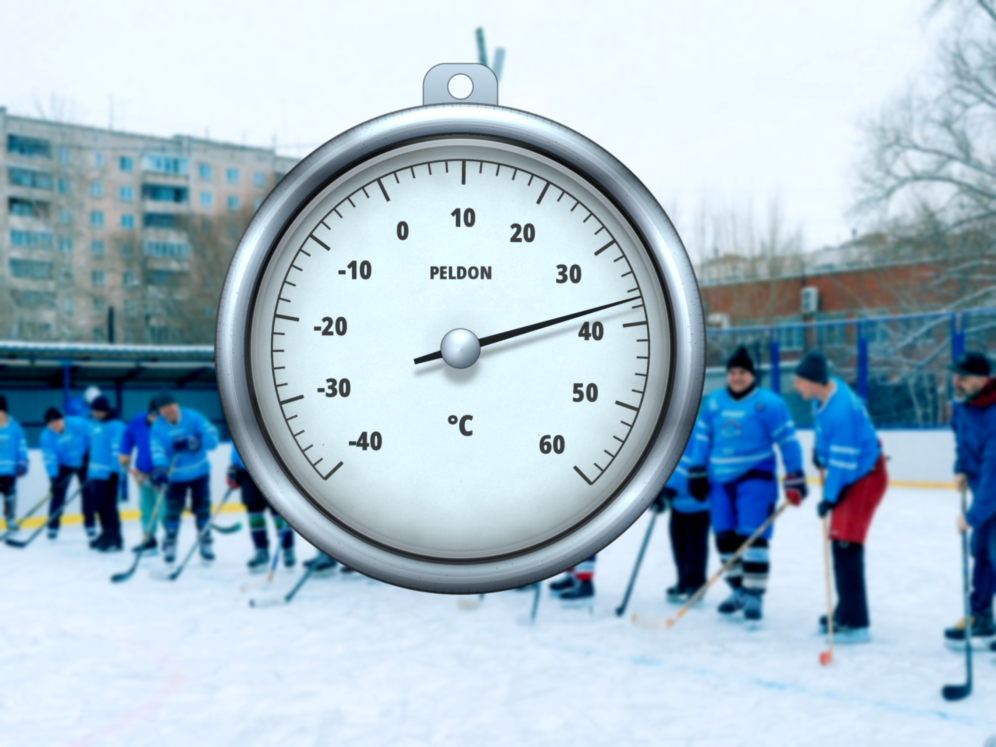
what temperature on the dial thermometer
37 °C
